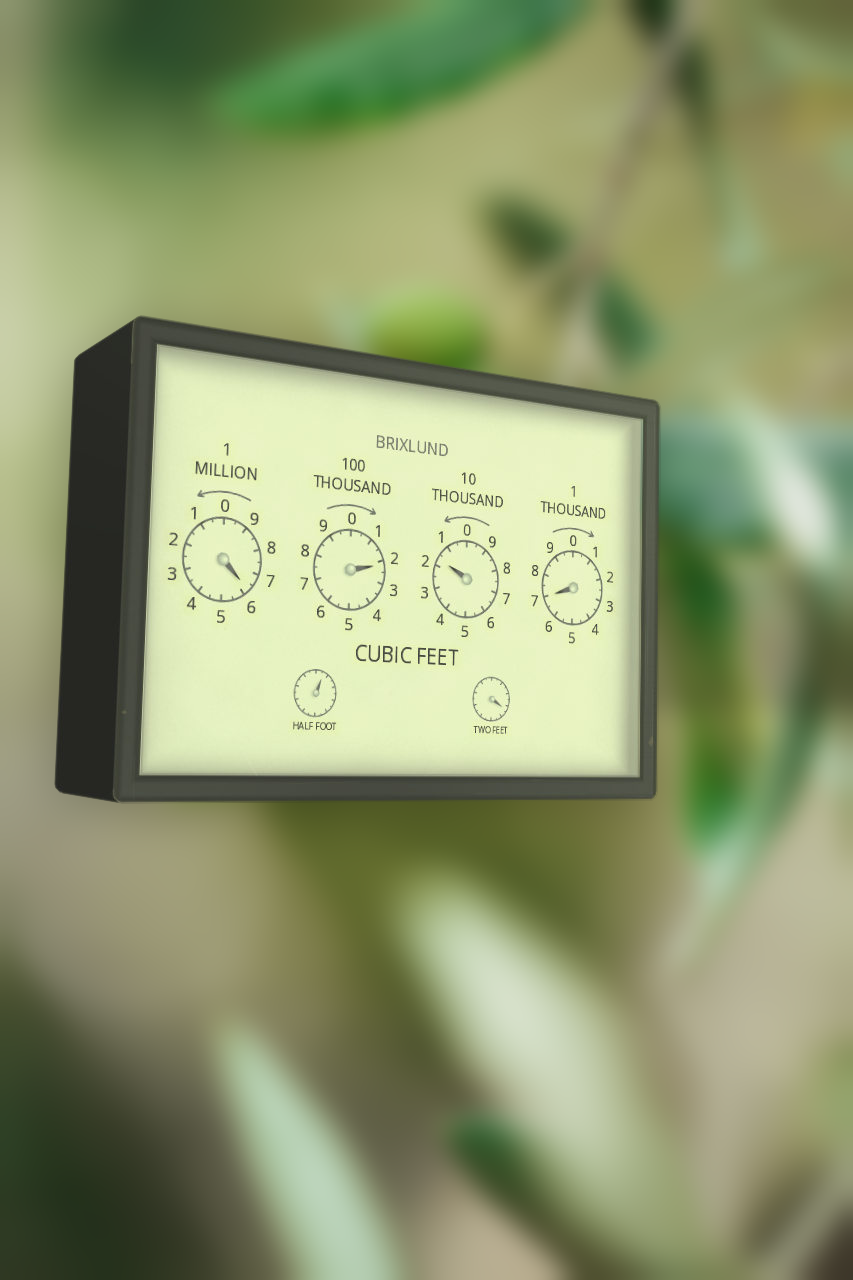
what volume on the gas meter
621700 ft³
